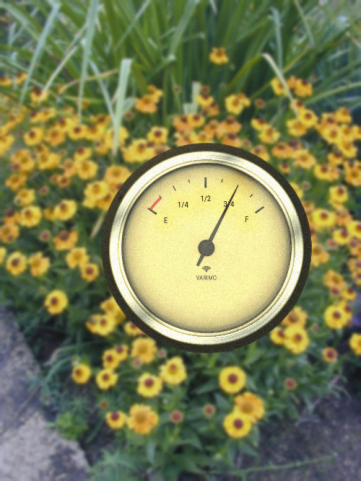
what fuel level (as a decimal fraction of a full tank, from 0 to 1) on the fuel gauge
0.75
